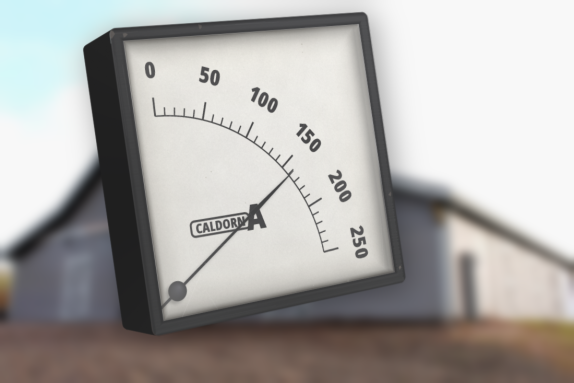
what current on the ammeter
160 A
